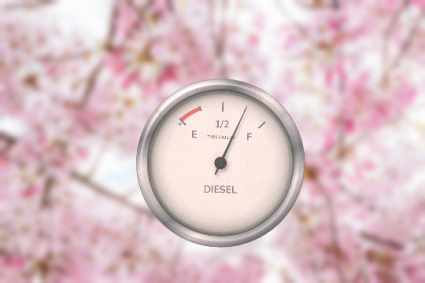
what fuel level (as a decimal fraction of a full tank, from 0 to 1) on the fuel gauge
0.75
